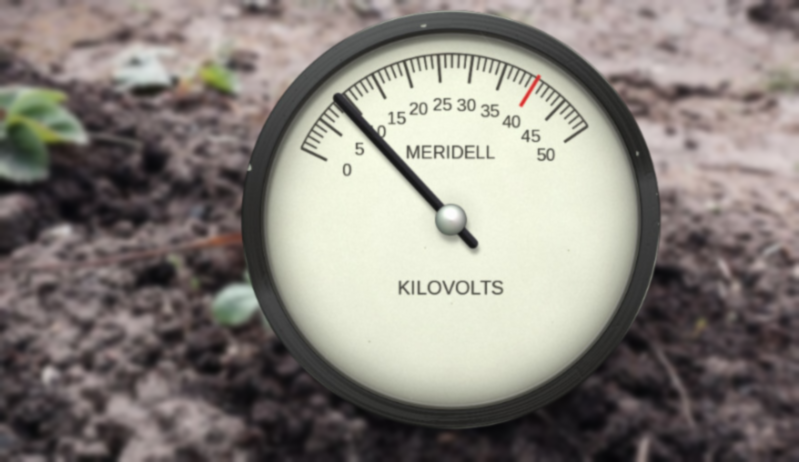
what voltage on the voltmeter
9 kV
